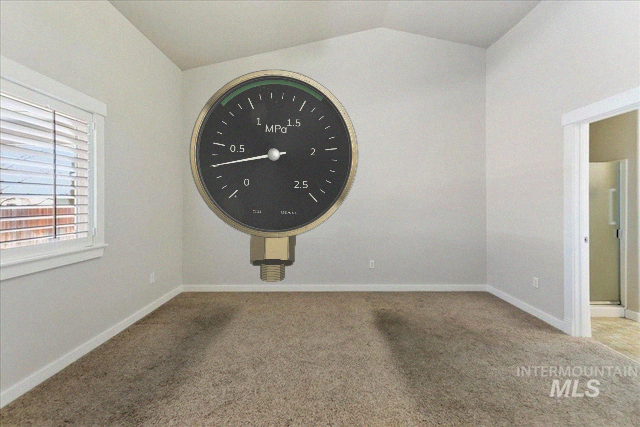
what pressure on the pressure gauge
0.3 MPa
